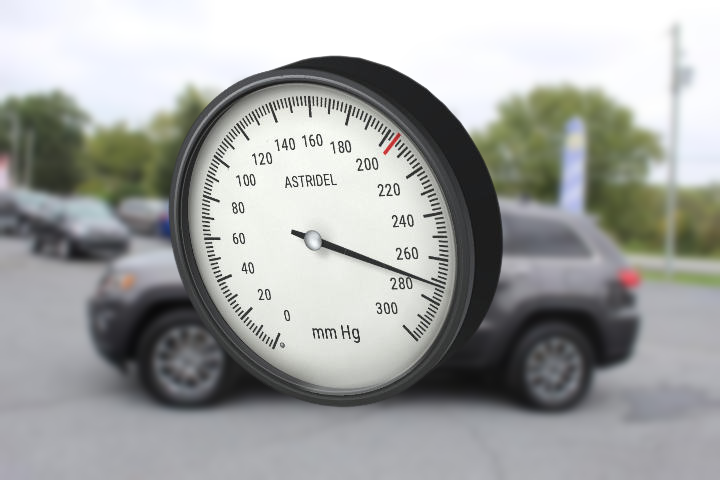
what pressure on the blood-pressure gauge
270 mmHg
